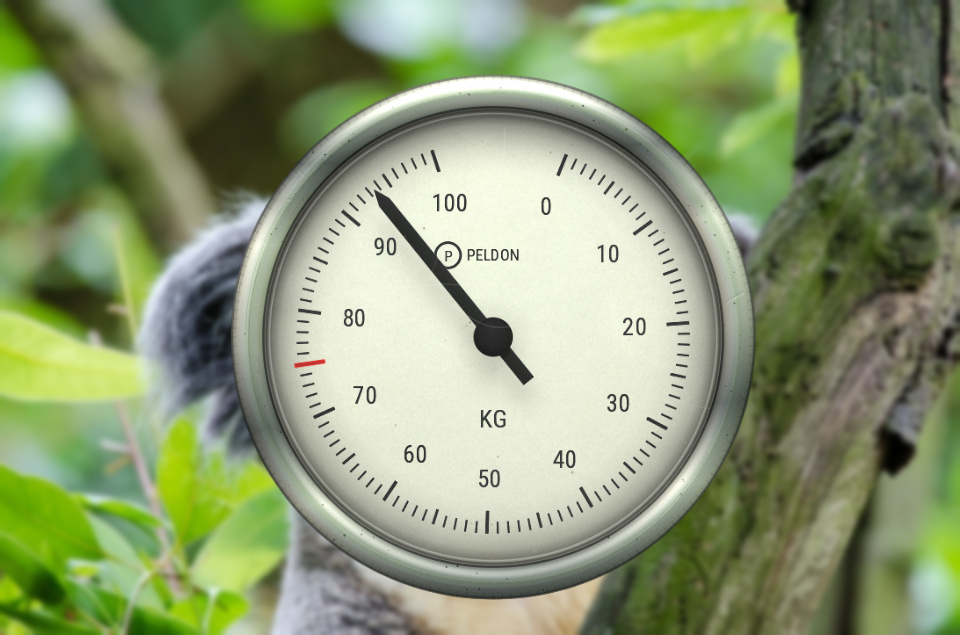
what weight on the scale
93.5 kg
